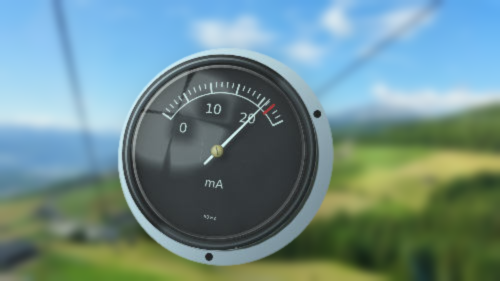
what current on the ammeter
21 mA
